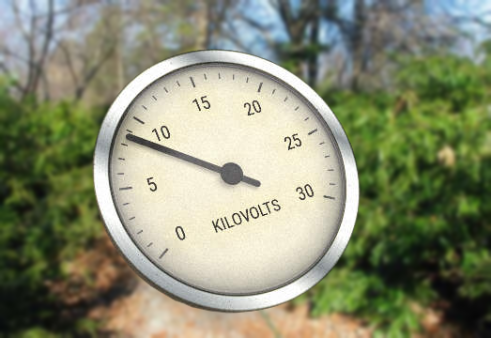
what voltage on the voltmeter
8.5 kV
